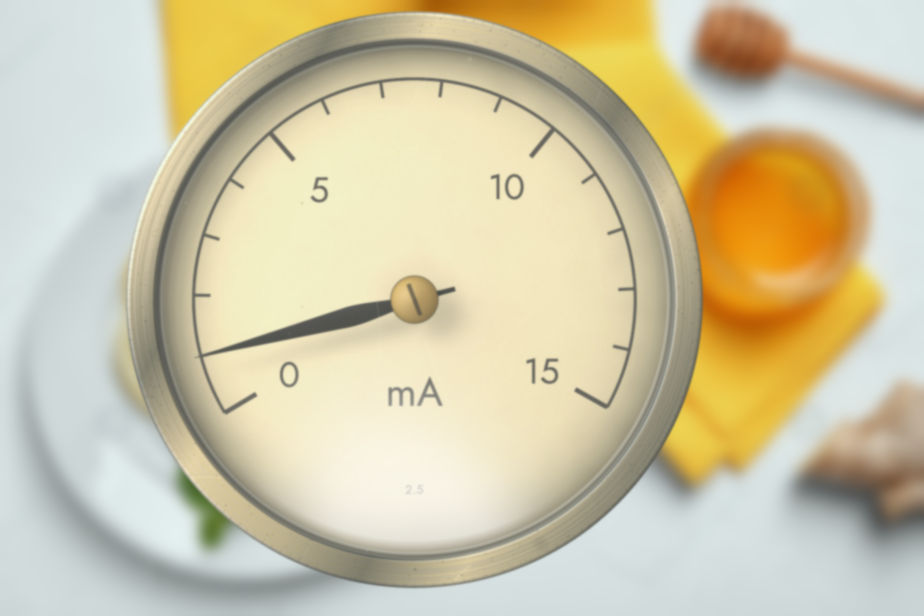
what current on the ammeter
1 mA
